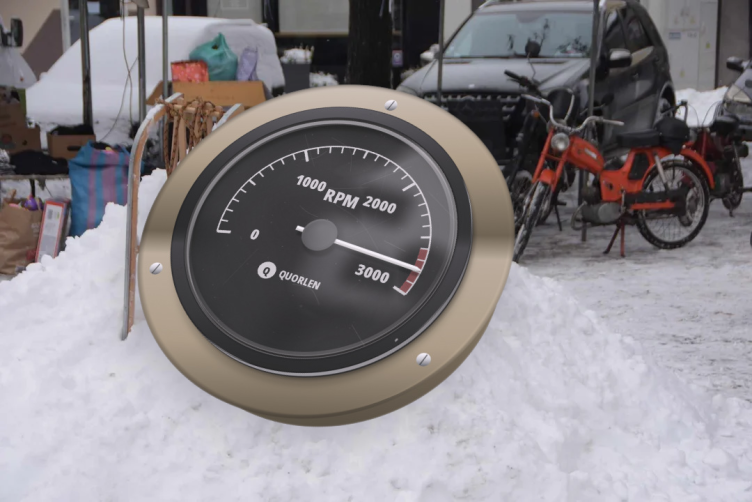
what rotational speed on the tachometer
2800 rpm
